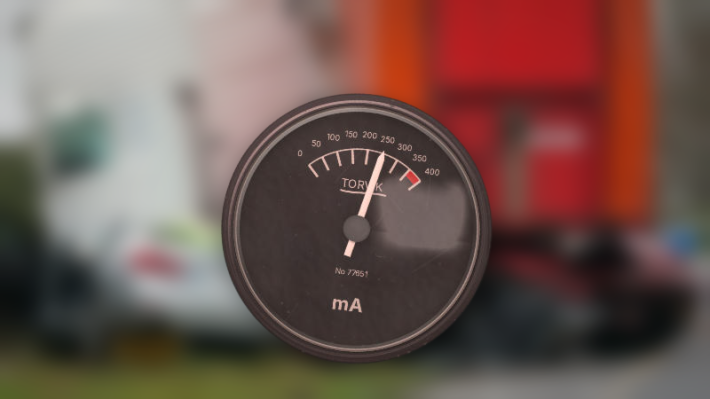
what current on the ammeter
250 mA
